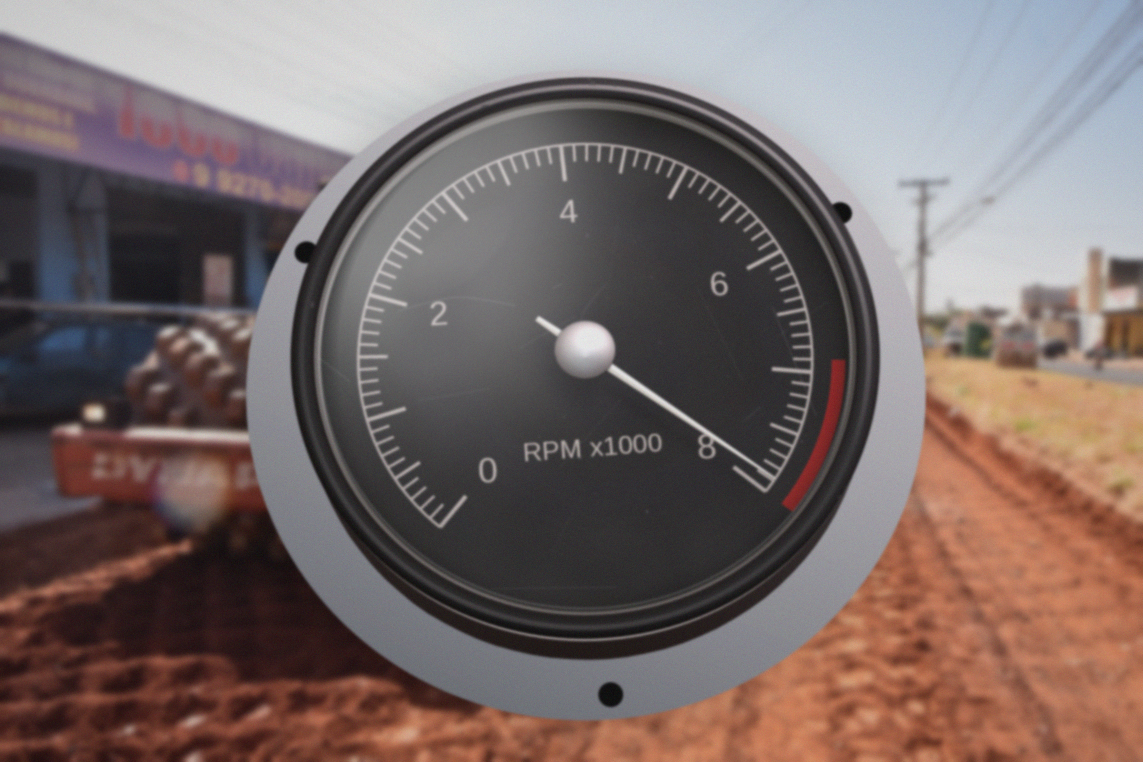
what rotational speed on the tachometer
7900 rpm
